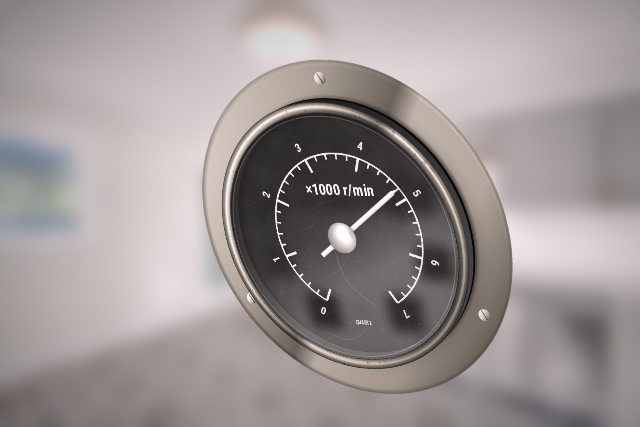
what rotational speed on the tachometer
4800 rpm
